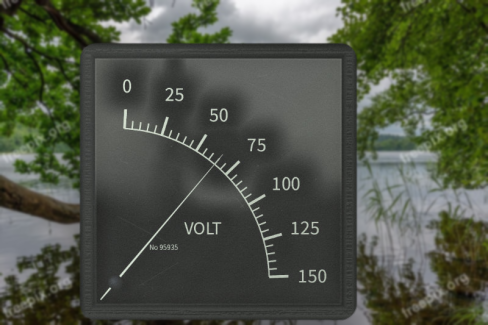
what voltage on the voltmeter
65 V
